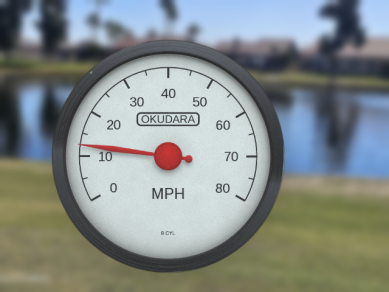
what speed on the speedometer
12.5 mph
